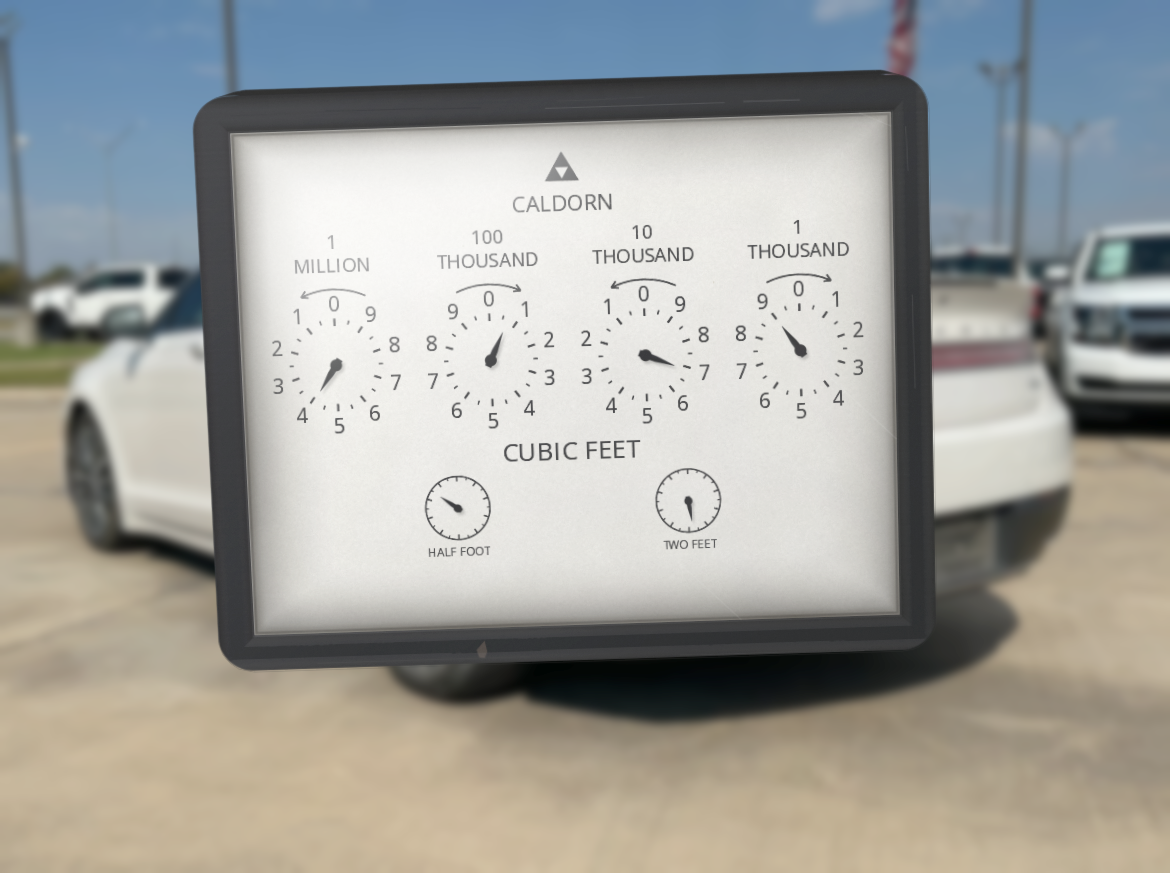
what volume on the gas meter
406900 ft³
